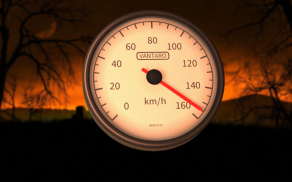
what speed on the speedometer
155 km/h
